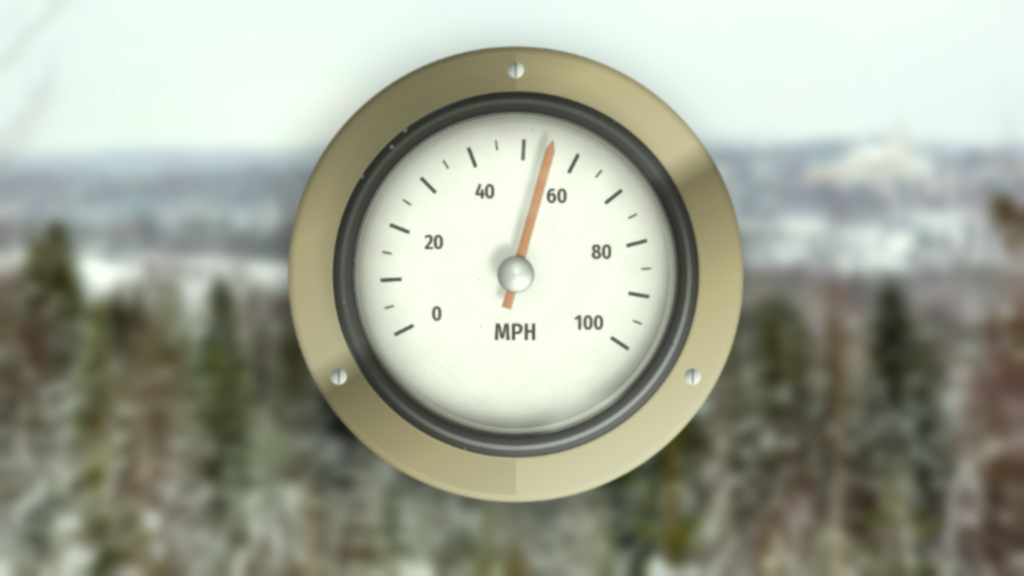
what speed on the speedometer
55 mph
